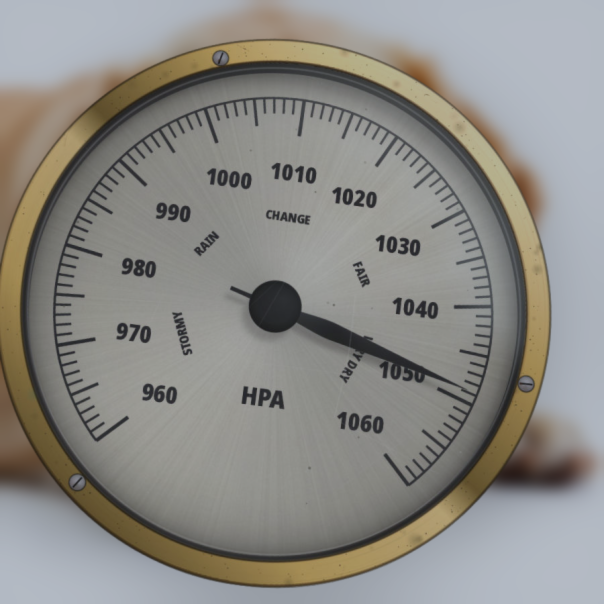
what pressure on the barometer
1049 hPa
